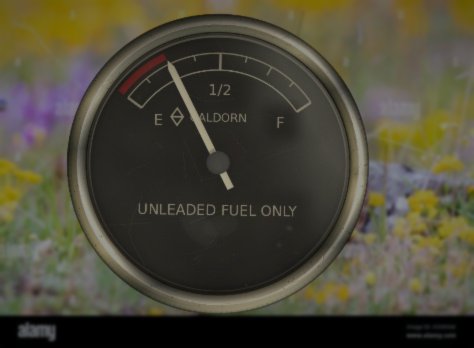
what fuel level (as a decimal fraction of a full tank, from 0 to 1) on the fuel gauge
0.25
